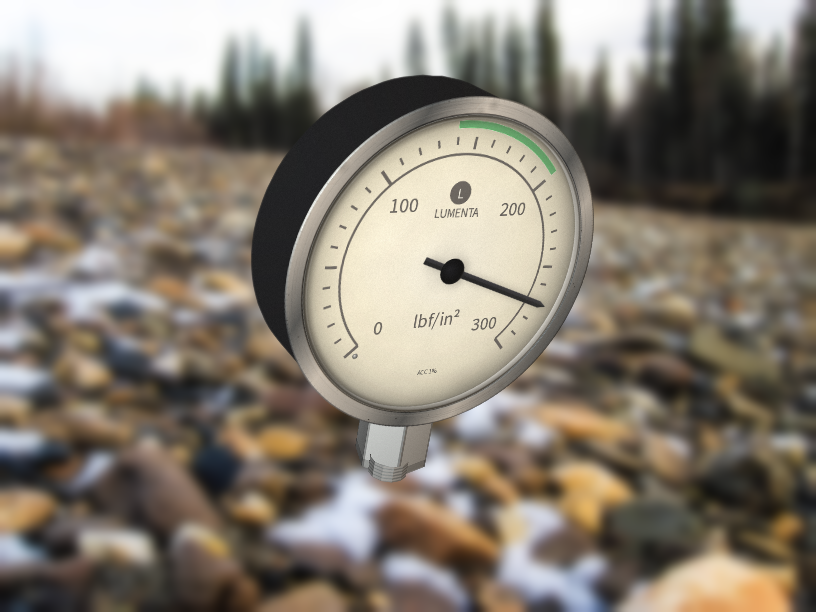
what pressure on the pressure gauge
270 psi
